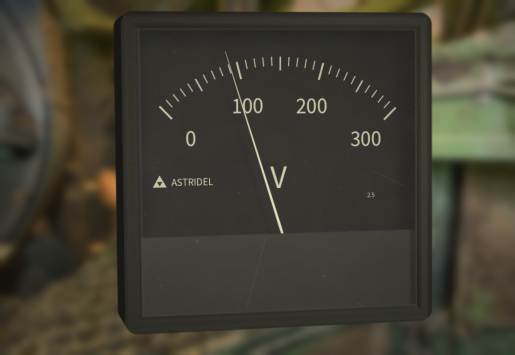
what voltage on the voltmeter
90 V
